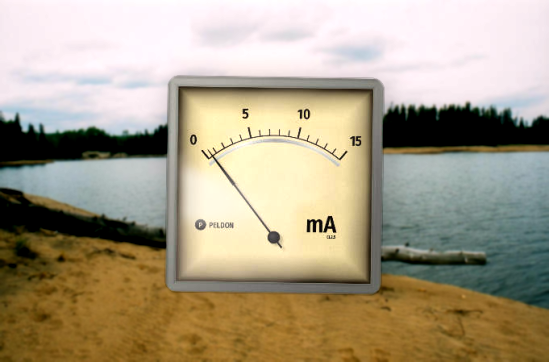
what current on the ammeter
0.5 mA
